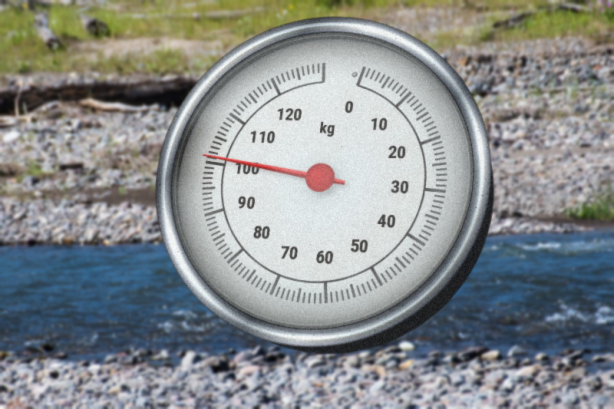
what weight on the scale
101 kg
